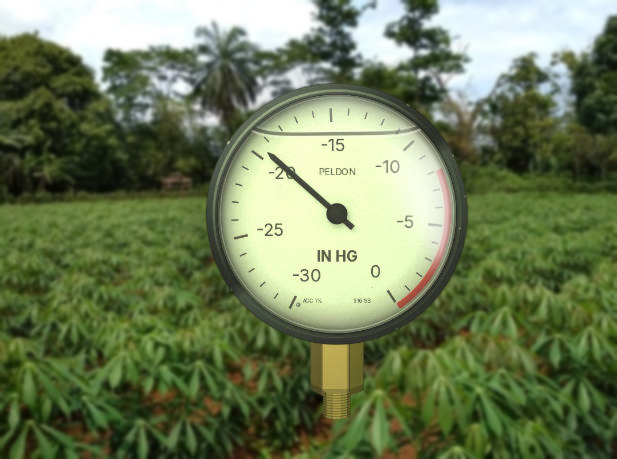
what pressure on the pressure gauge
-19.5 inHg
